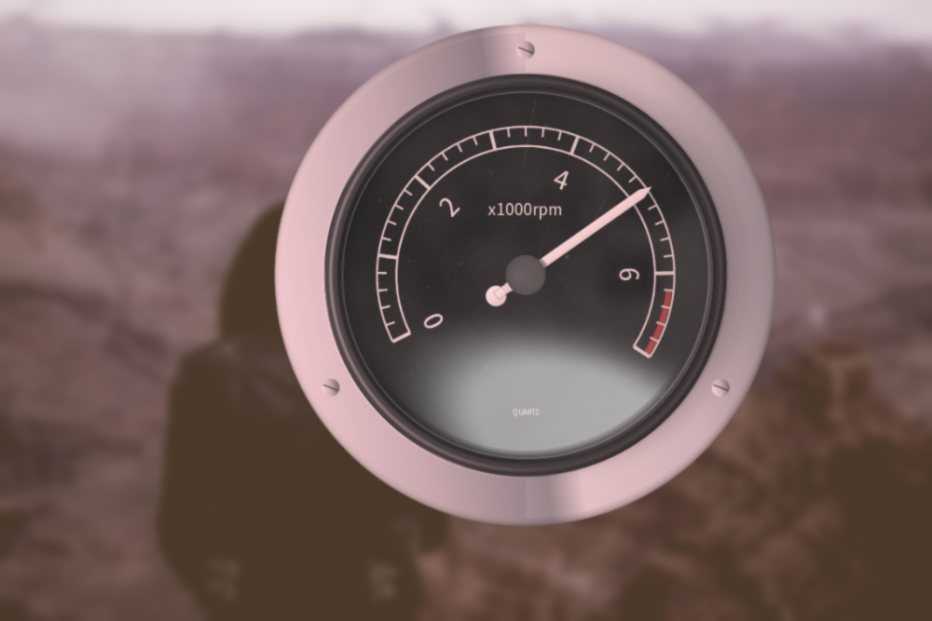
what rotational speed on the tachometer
5000 rpm
